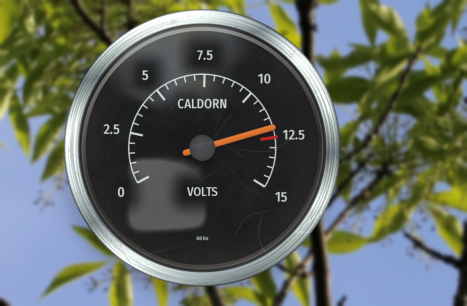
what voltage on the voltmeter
12 V
